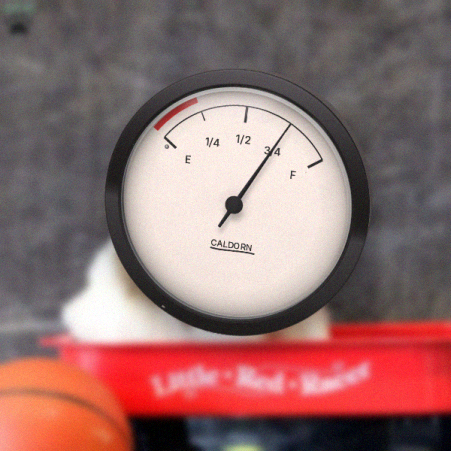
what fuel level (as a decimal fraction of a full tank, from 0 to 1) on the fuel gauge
0.75
